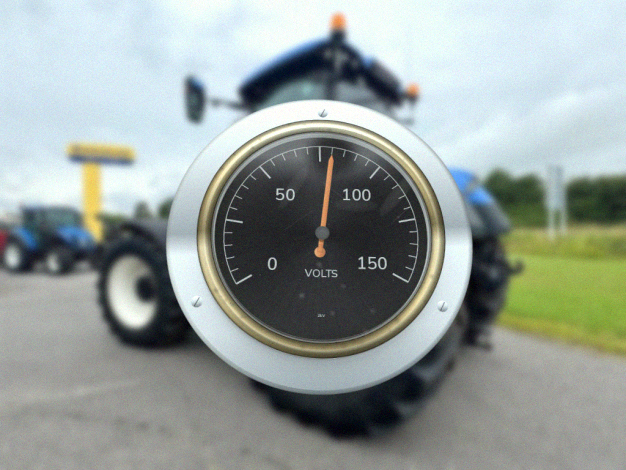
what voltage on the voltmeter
80 V
